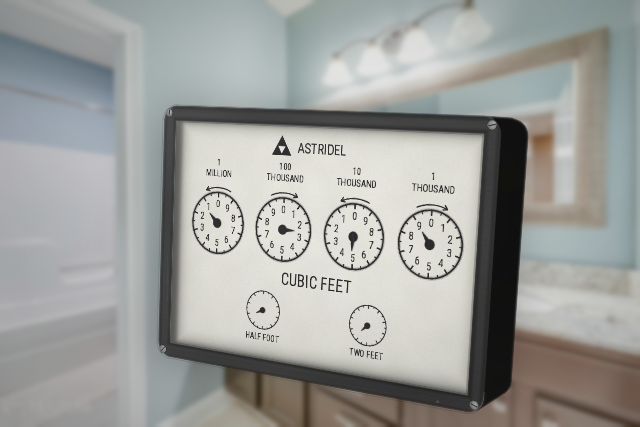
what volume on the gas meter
124900 ft³
